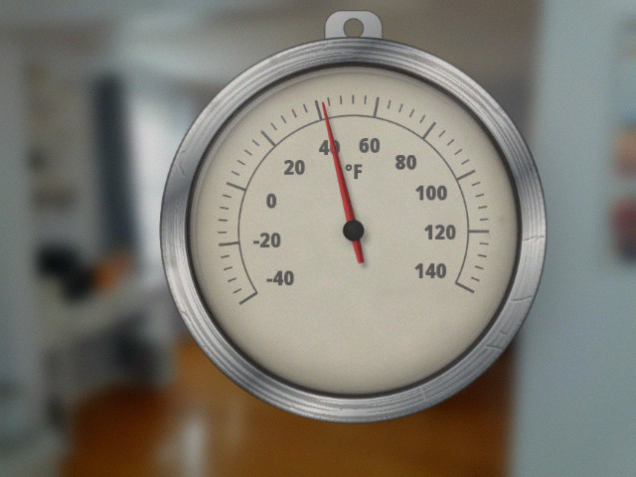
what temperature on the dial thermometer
42 °F
